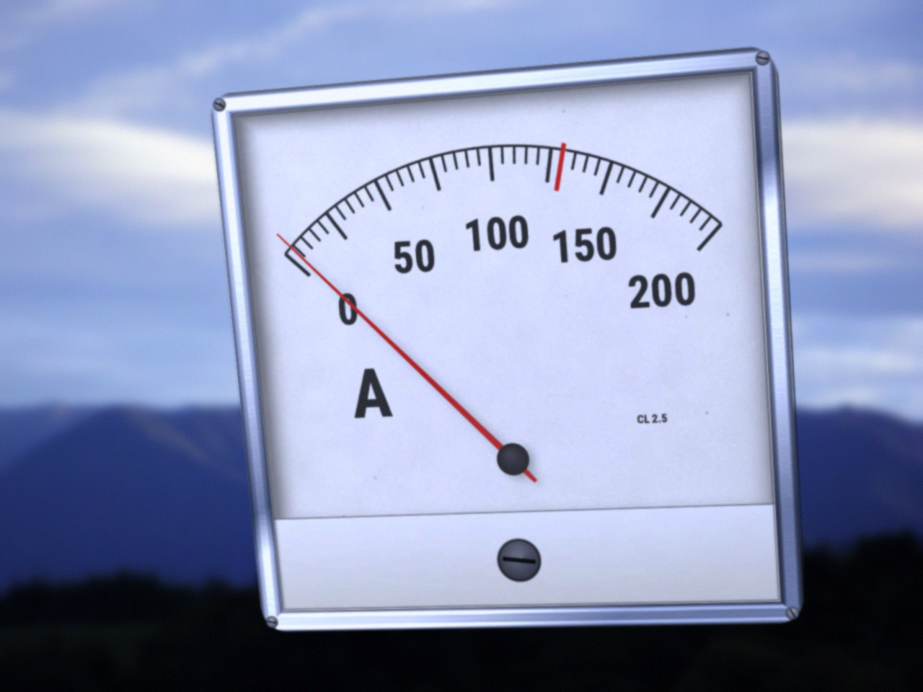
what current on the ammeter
5 A
